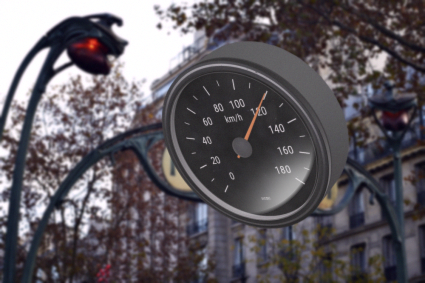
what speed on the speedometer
120 km/h
